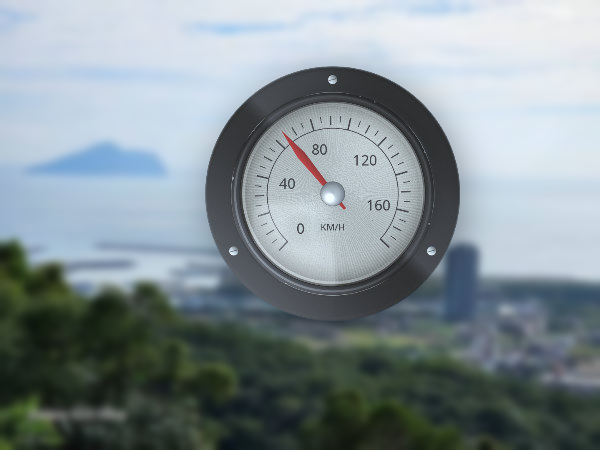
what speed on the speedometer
65 km/h
